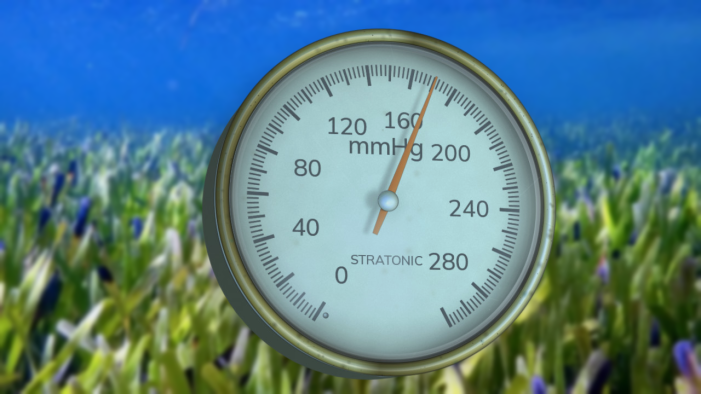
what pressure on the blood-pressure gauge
170 mmHg
